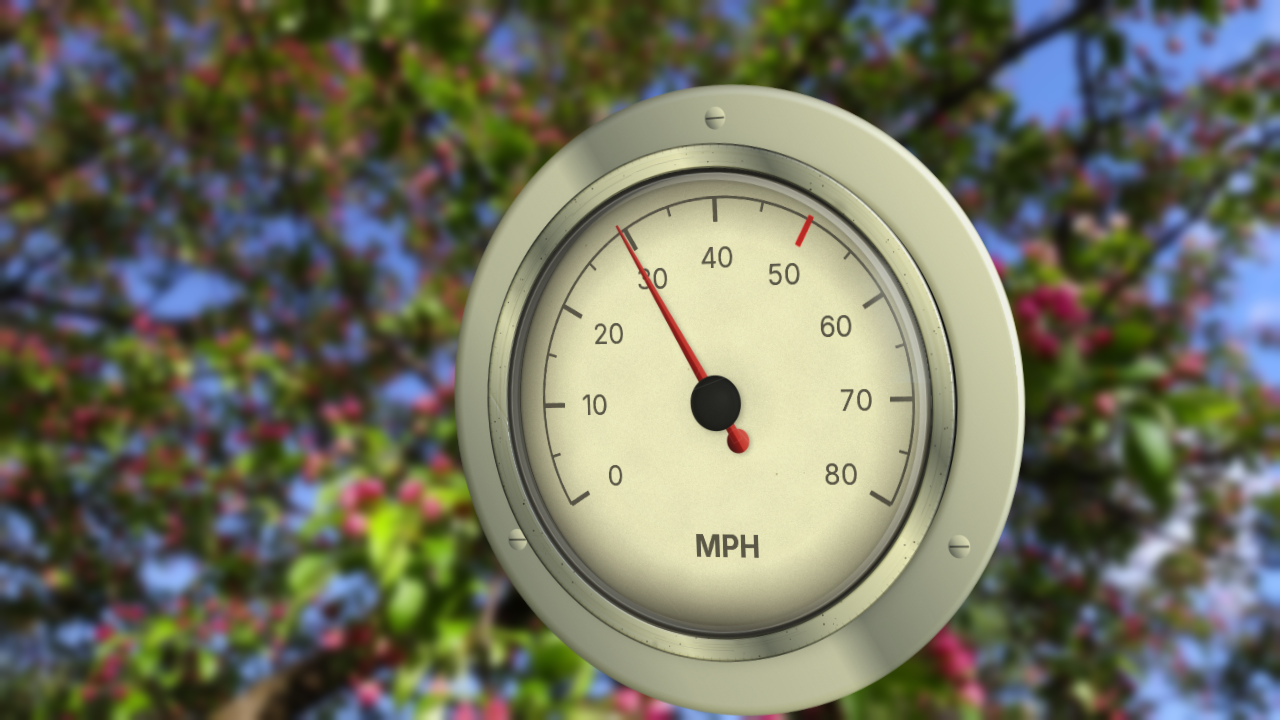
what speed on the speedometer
30 mph
